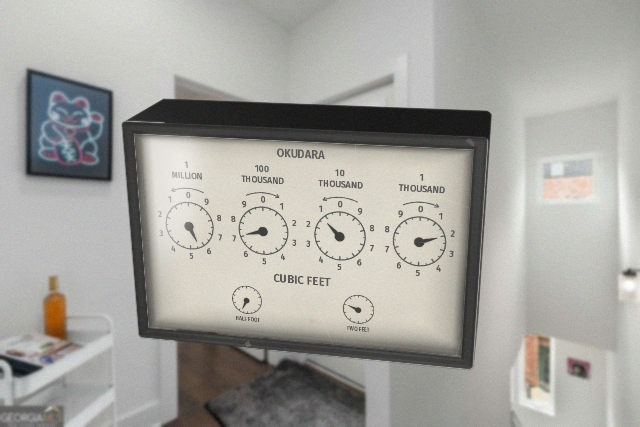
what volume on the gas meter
571200 ft³
